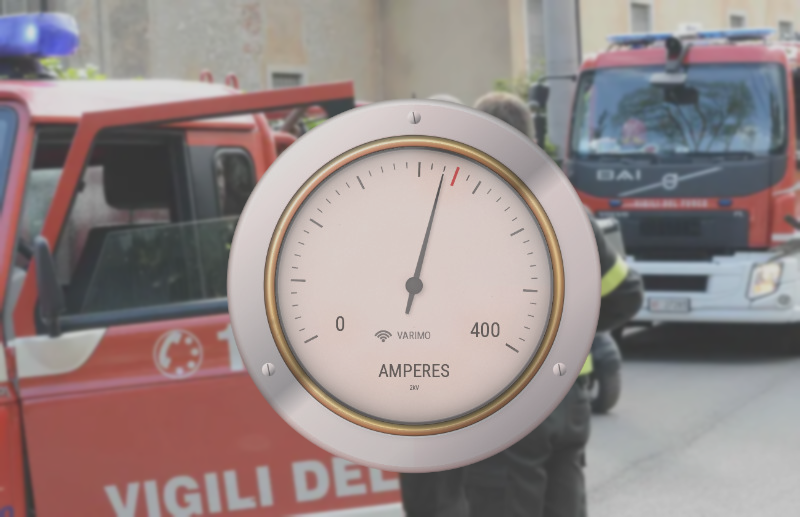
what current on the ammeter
220 A
